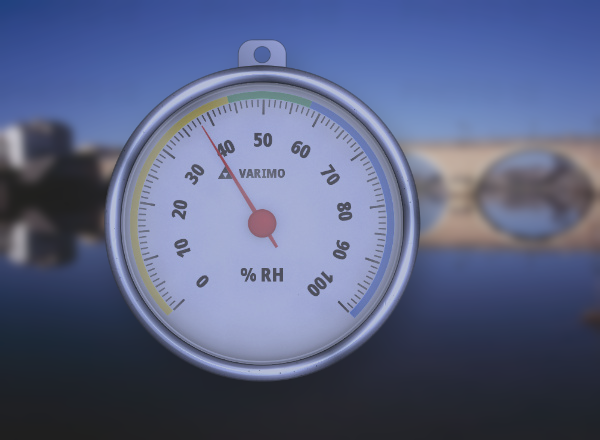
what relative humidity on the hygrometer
38 %
